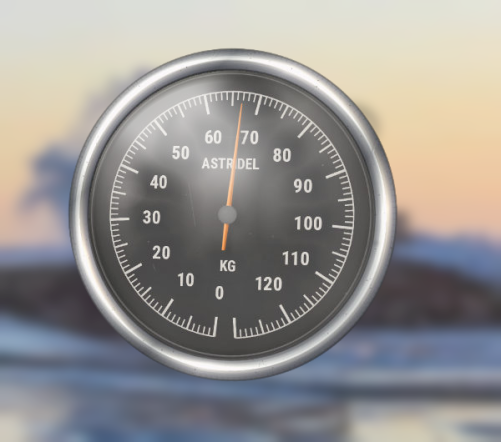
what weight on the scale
67 kg
